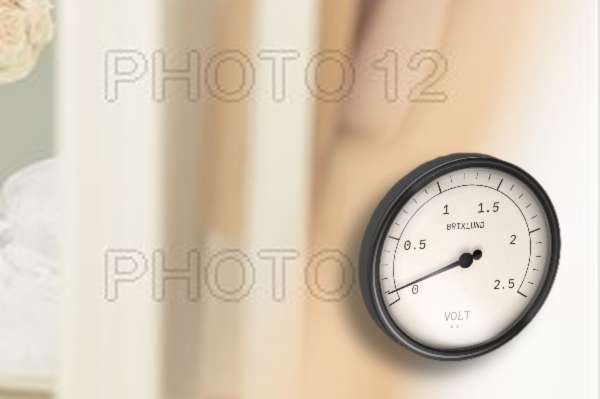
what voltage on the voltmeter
0.1 V
